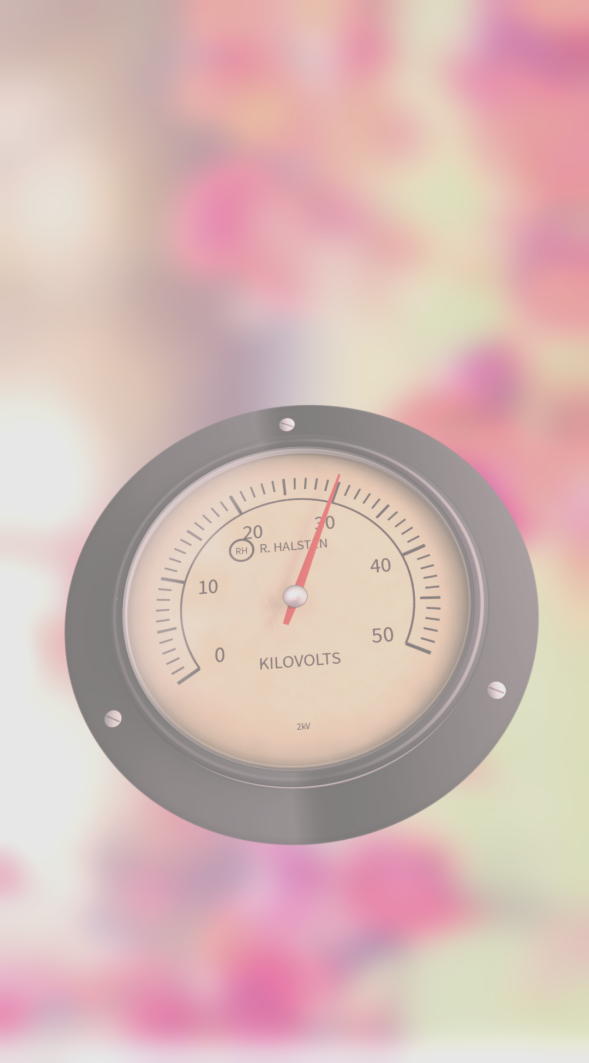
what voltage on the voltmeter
30 kV
